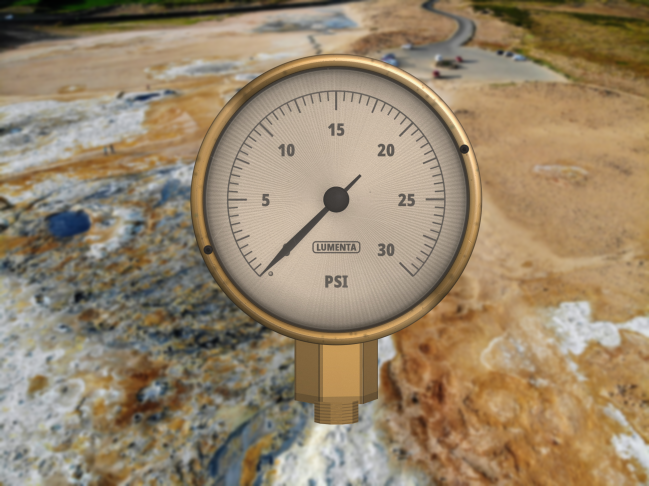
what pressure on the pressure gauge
0 psi
